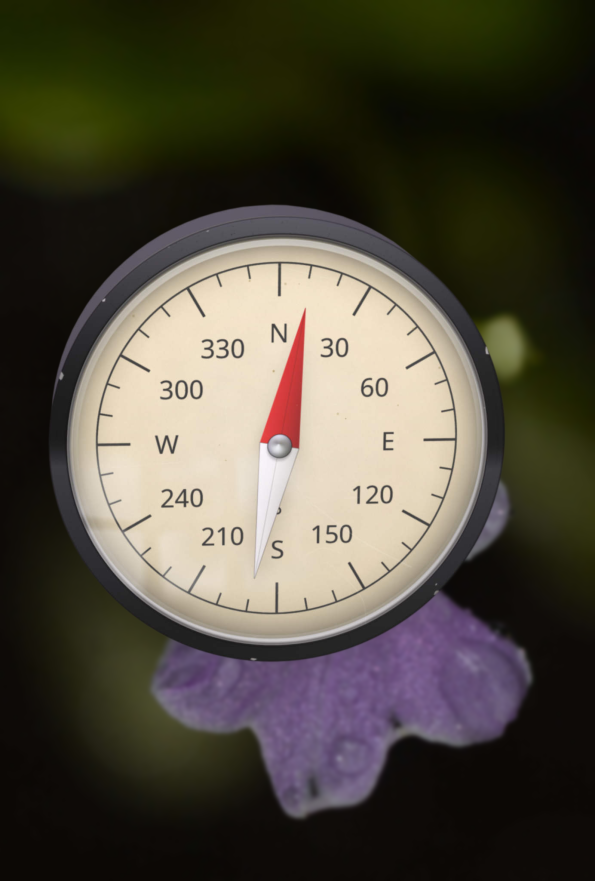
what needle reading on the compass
10 °
